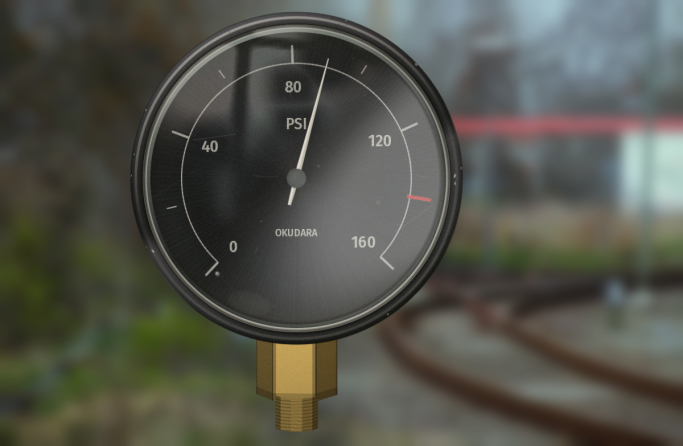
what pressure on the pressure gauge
90 psi
